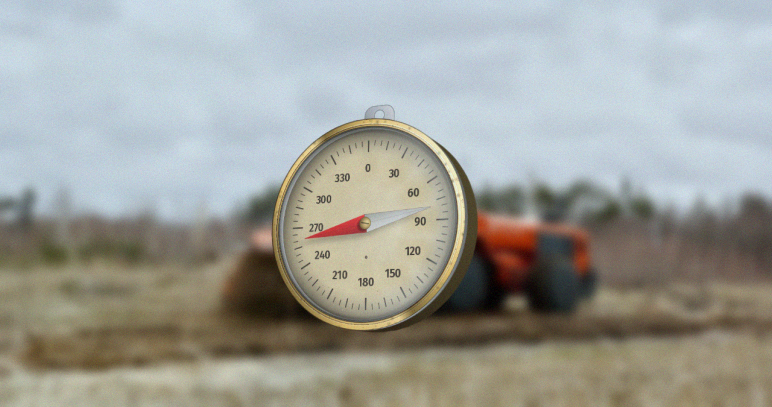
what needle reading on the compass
260 °
